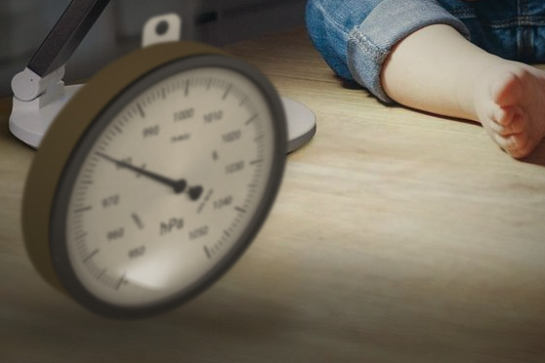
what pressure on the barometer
980 hPa
